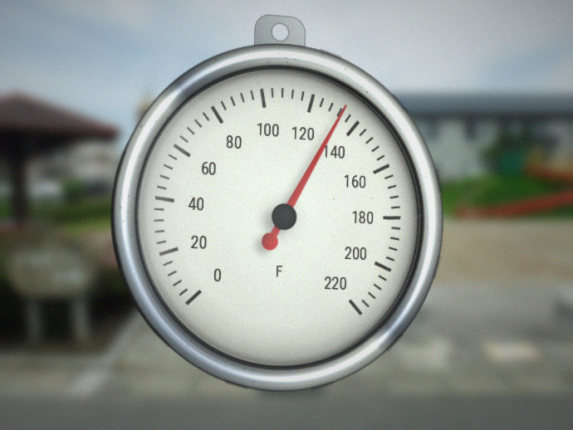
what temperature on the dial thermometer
132 °F
